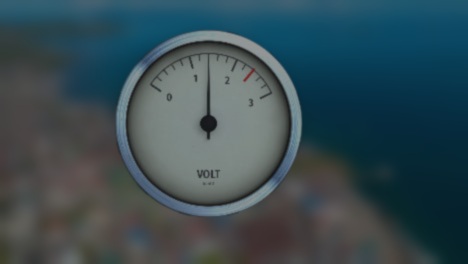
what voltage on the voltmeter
1.4 V
